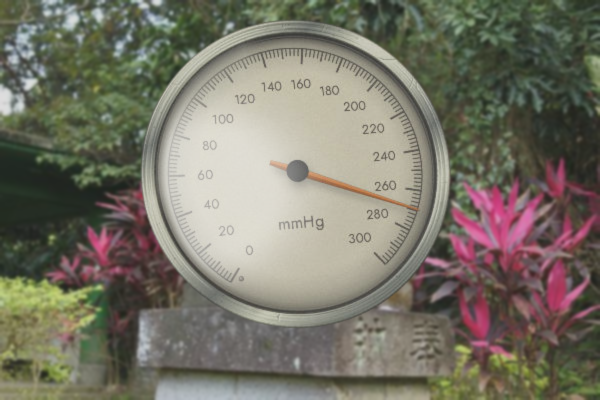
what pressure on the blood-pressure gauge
270 mmHg
